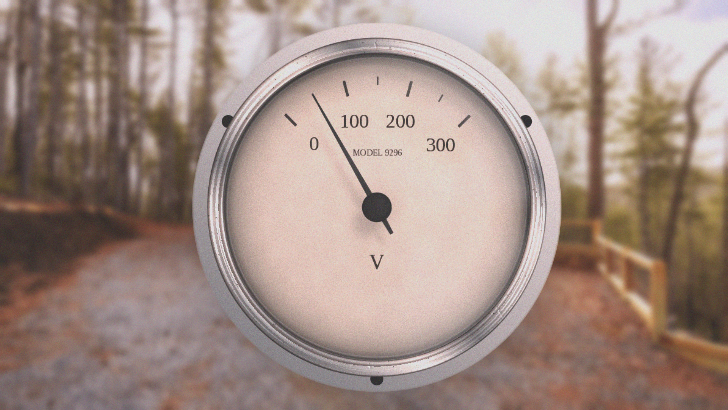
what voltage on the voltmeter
50 V
